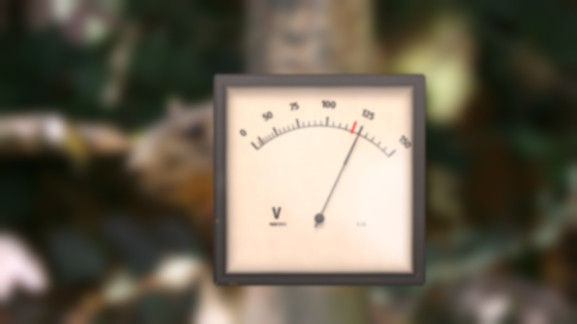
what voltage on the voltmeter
125 V
